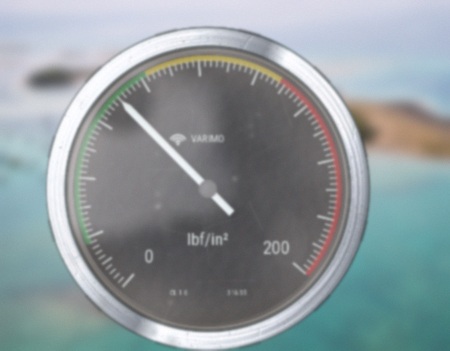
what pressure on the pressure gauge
70 psi
